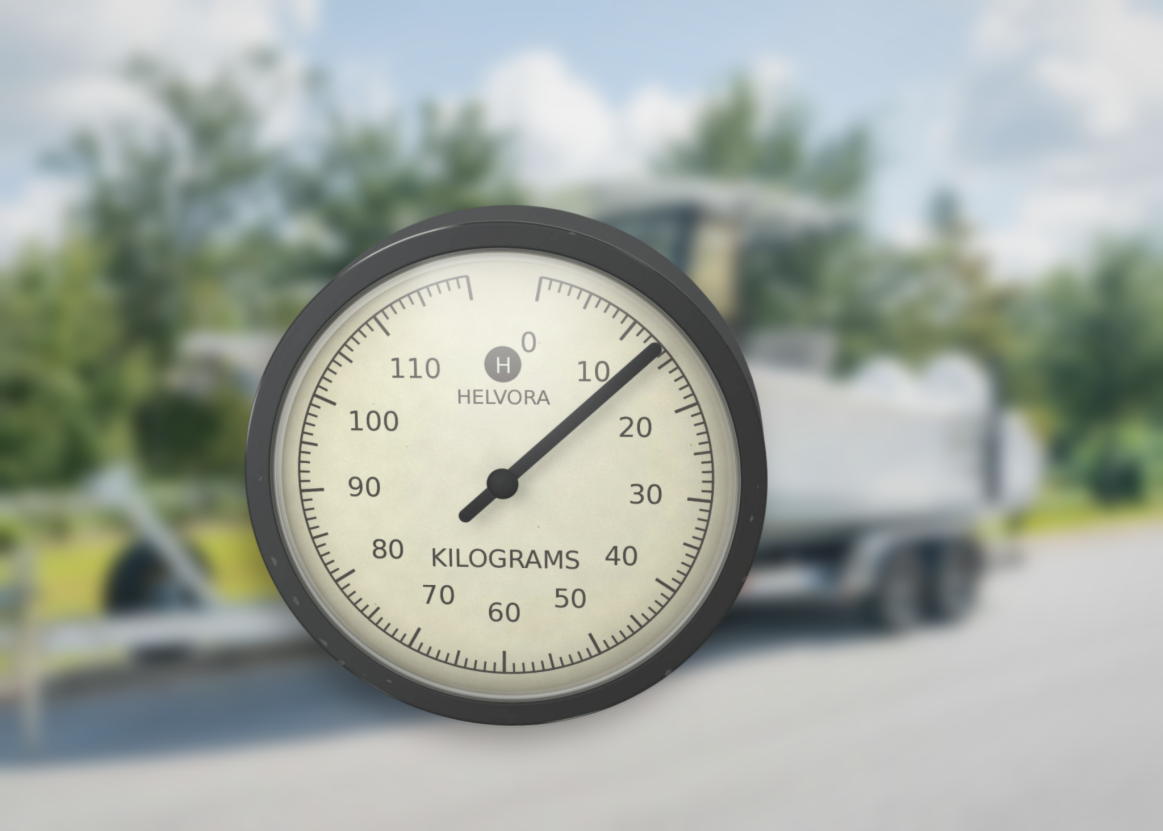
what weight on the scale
13 kg
